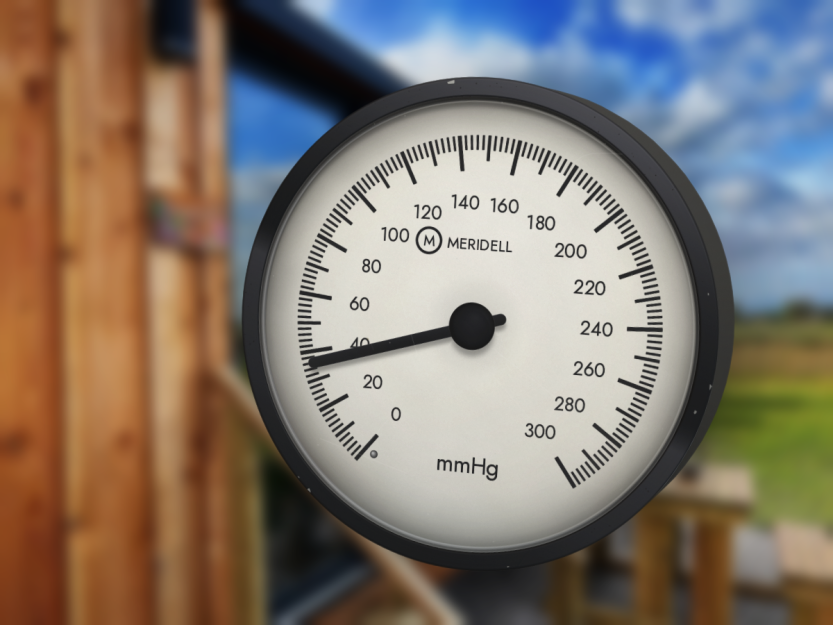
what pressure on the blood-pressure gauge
36 mmHg
